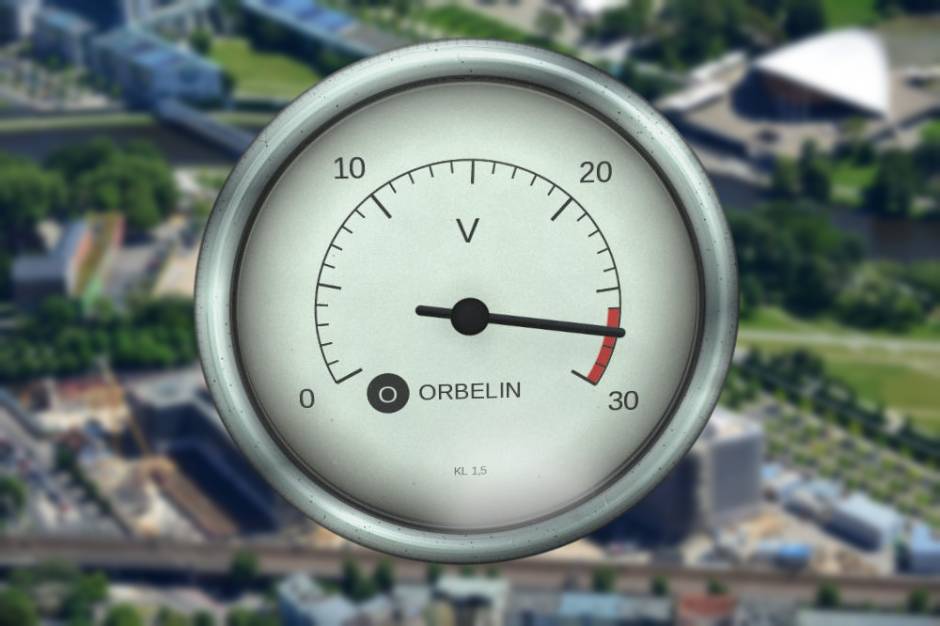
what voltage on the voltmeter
27 V
